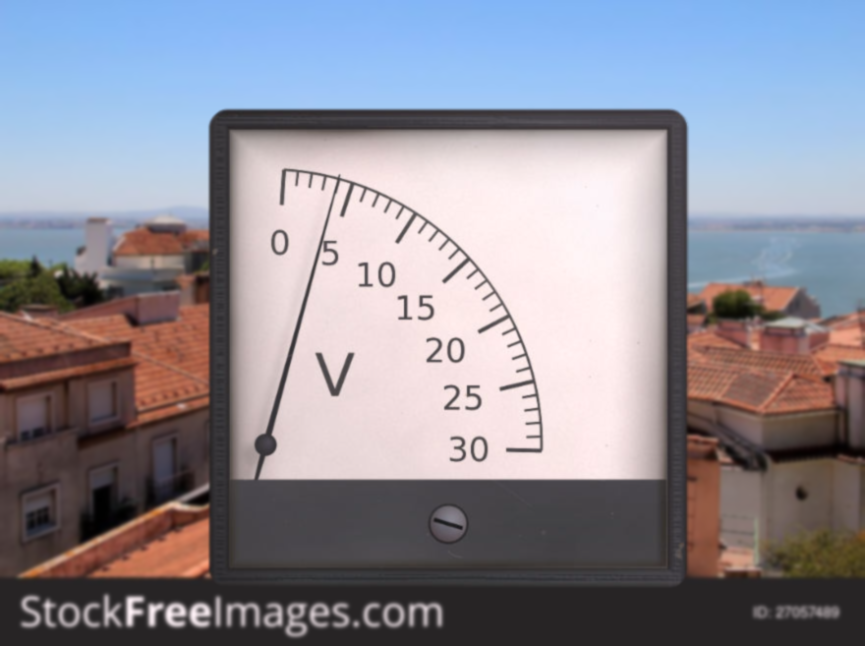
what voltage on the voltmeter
4 V
